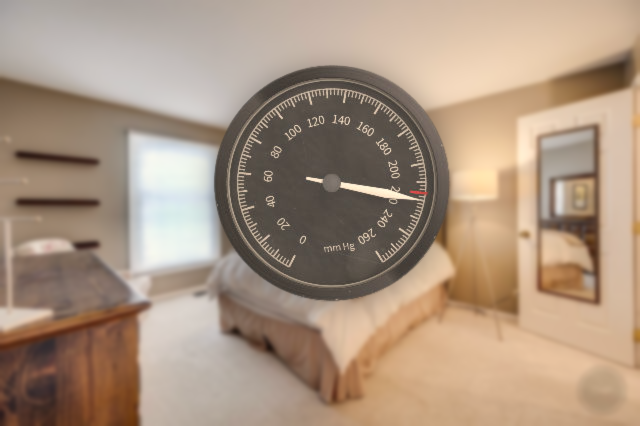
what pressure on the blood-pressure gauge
220 mmHg
